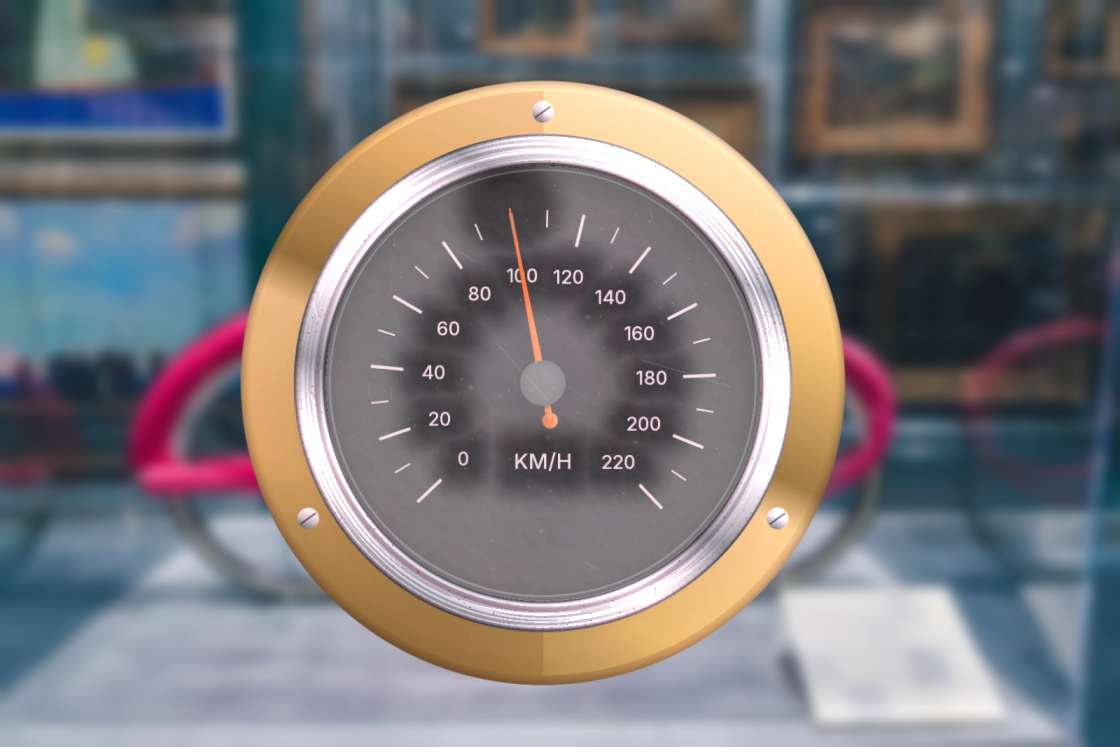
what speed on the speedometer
100 km/h
